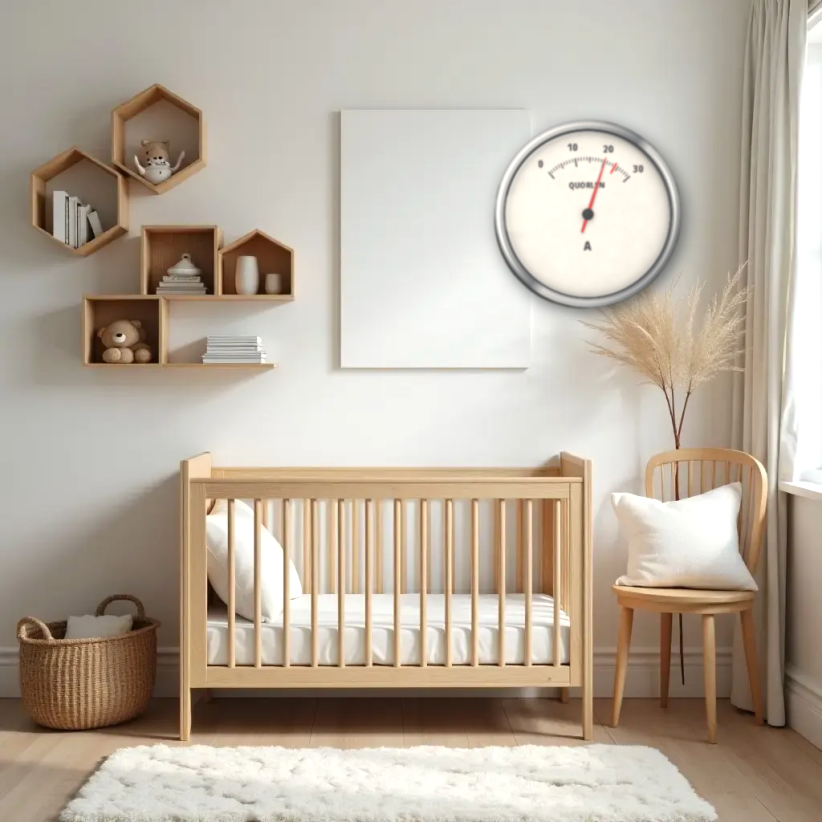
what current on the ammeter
20 A
